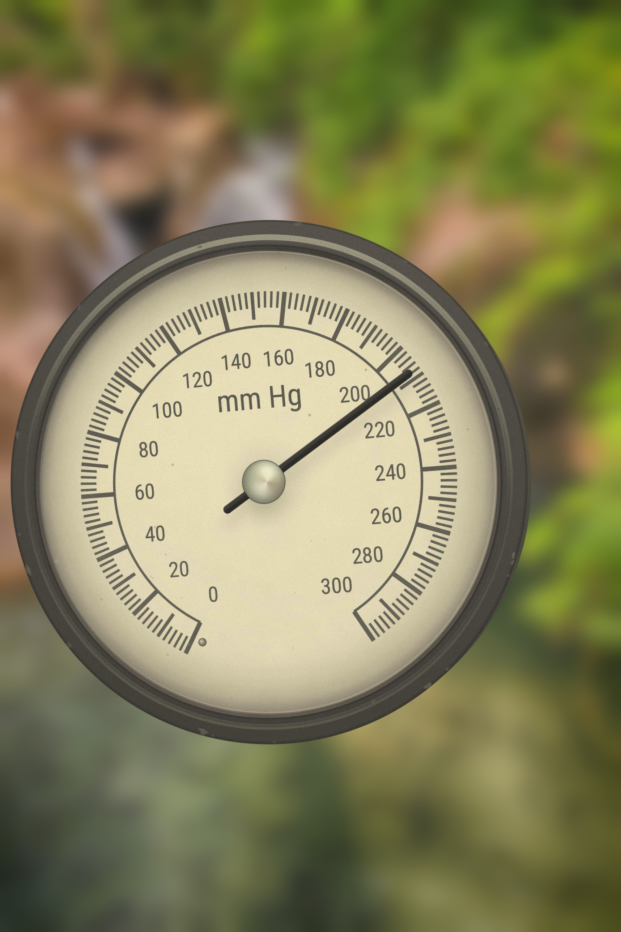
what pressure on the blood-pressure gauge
208 mmHg
